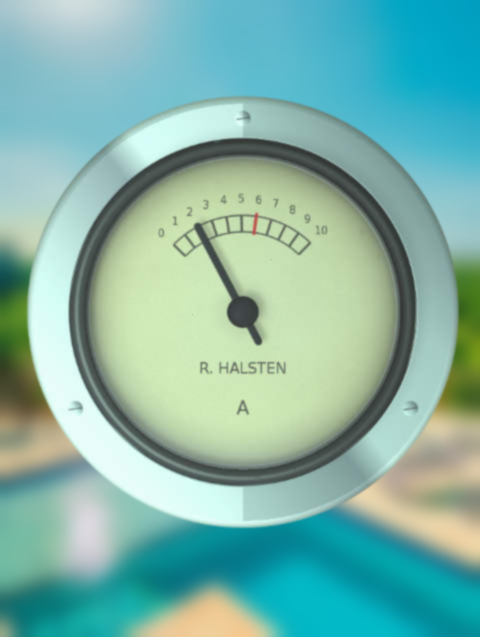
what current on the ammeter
2 A
